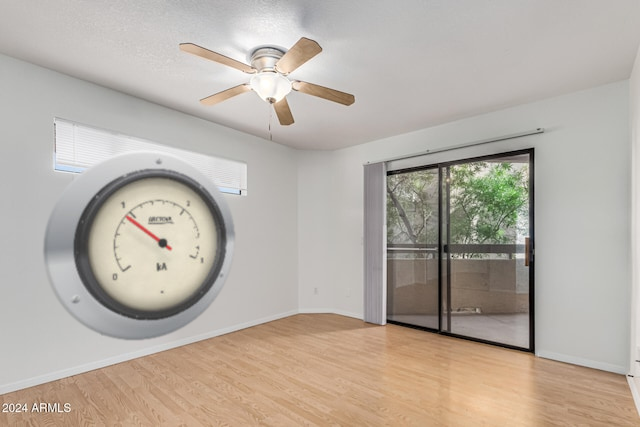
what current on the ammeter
0.9 kA
